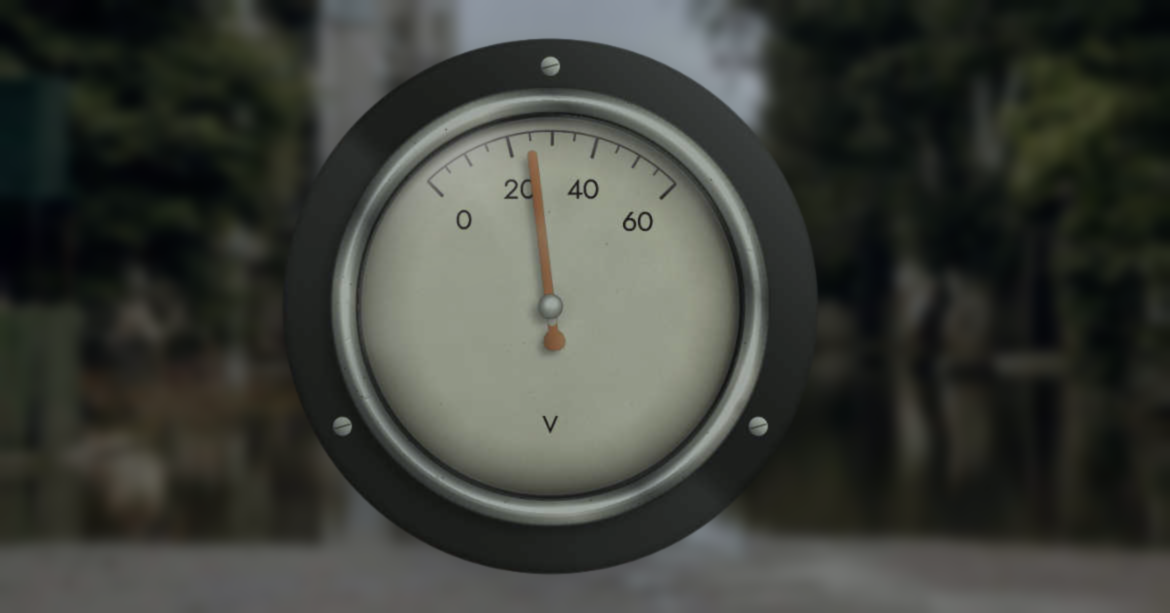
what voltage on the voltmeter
25 V
